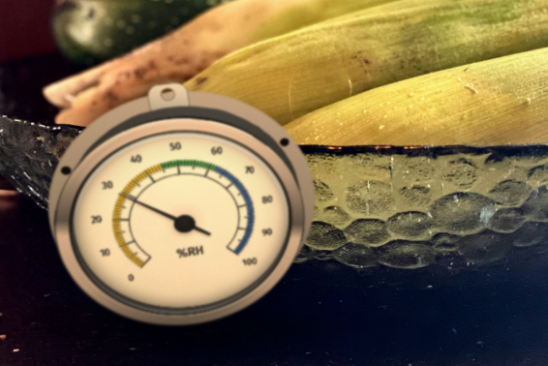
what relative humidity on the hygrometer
30 %
